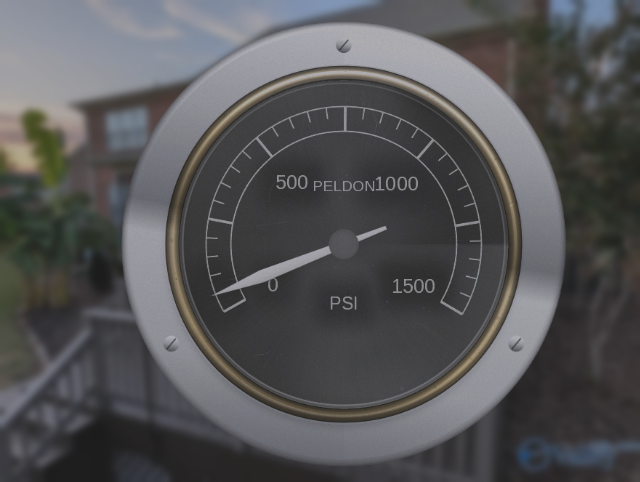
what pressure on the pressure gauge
50 psi
